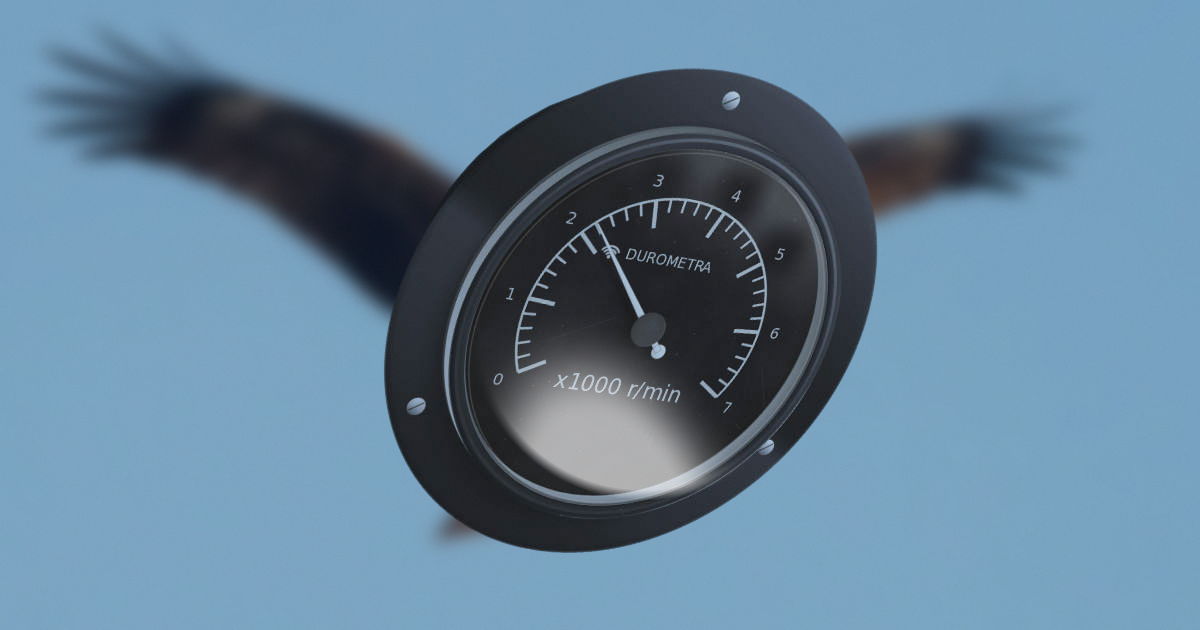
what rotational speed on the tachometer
2200 rpm
